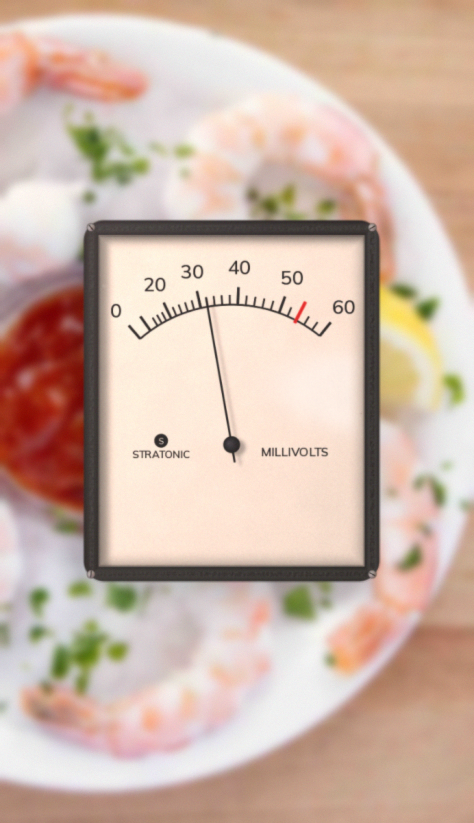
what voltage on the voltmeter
32 mV
